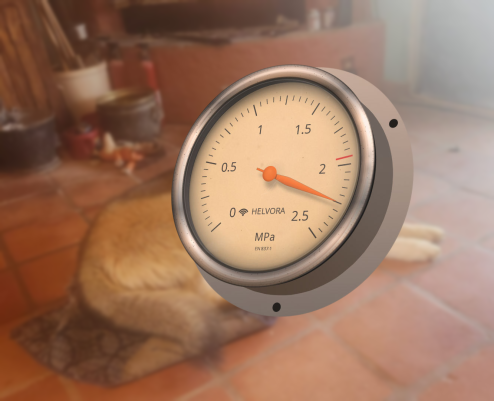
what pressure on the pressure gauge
2.25 MPa
